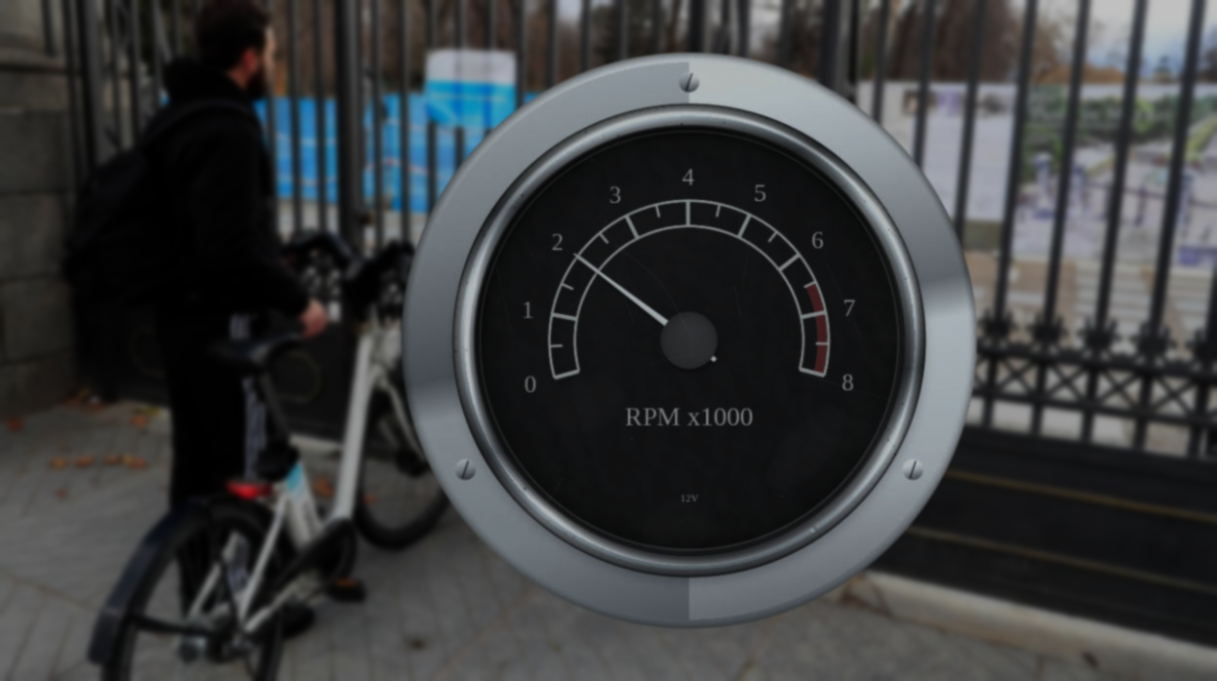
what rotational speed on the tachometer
2000 rpm
